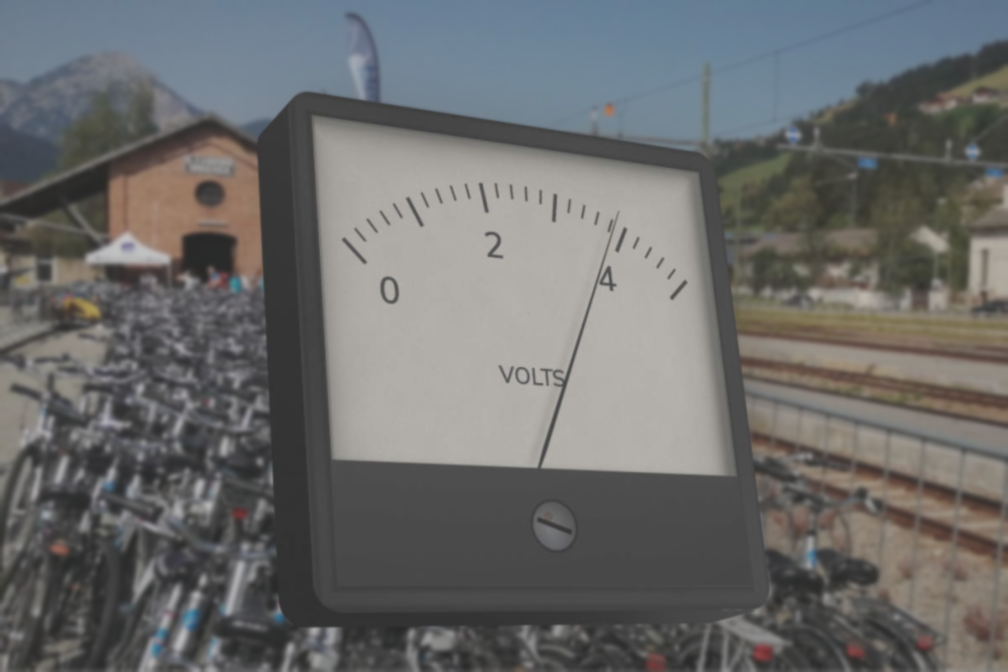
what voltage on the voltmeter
3.8 V
